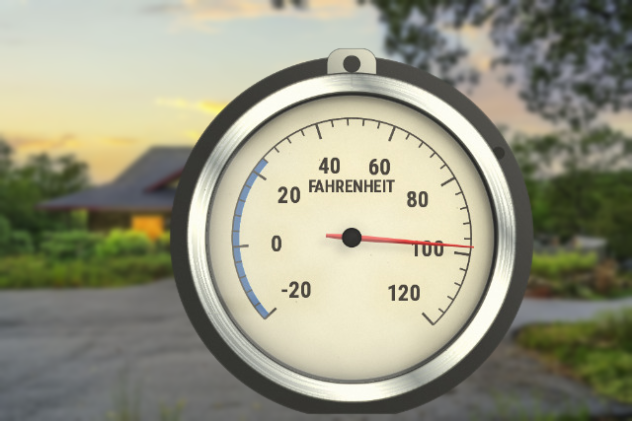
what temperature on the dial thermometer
98 °F
